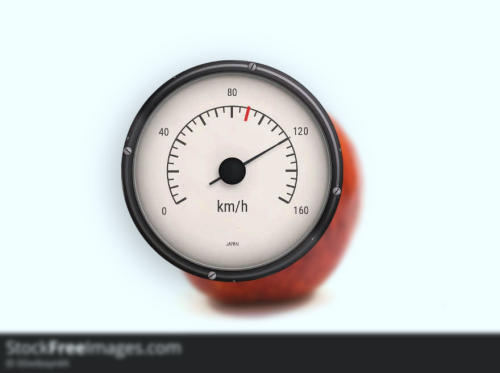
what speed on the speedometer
120 km/h
